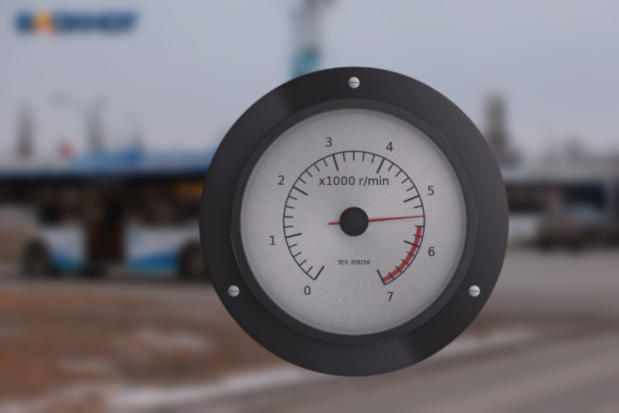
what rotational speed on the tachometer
5400 rpm
